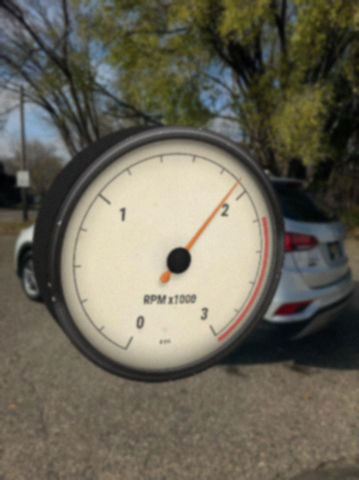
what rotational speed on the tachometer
1900 rpm
